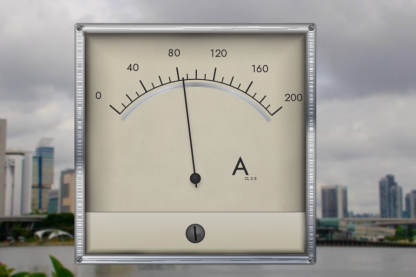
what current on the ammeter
85 A
